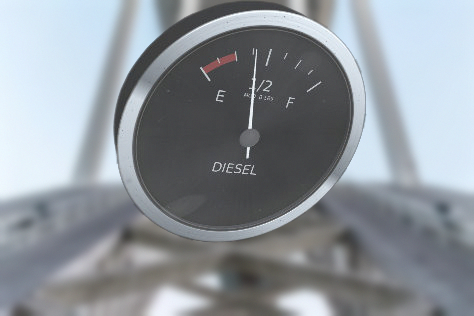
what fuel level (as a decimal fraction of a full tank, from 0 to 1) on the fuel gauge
0.375
